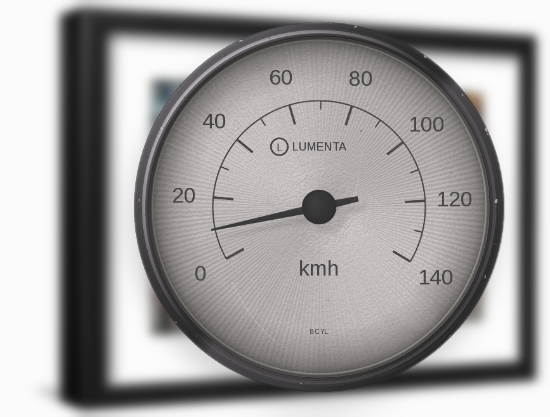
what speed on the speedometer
10 km/h
